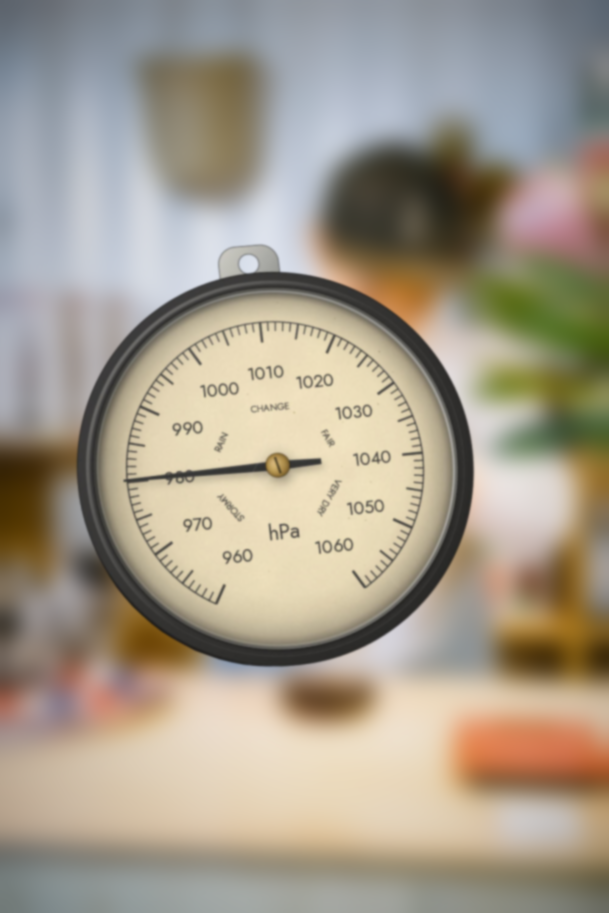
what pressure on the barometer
980 hPa
